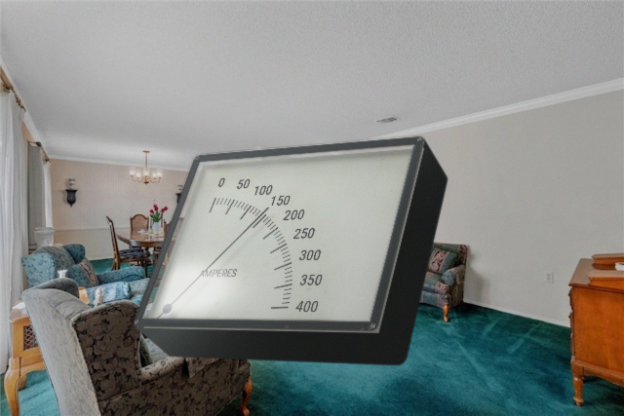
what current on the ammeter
150 A
